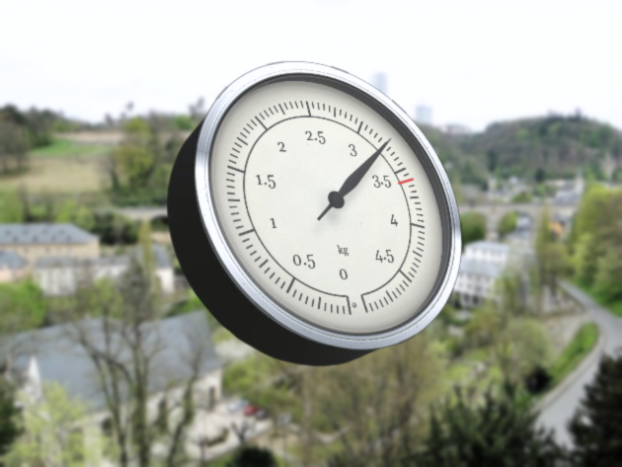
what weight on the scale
3.25 kg
